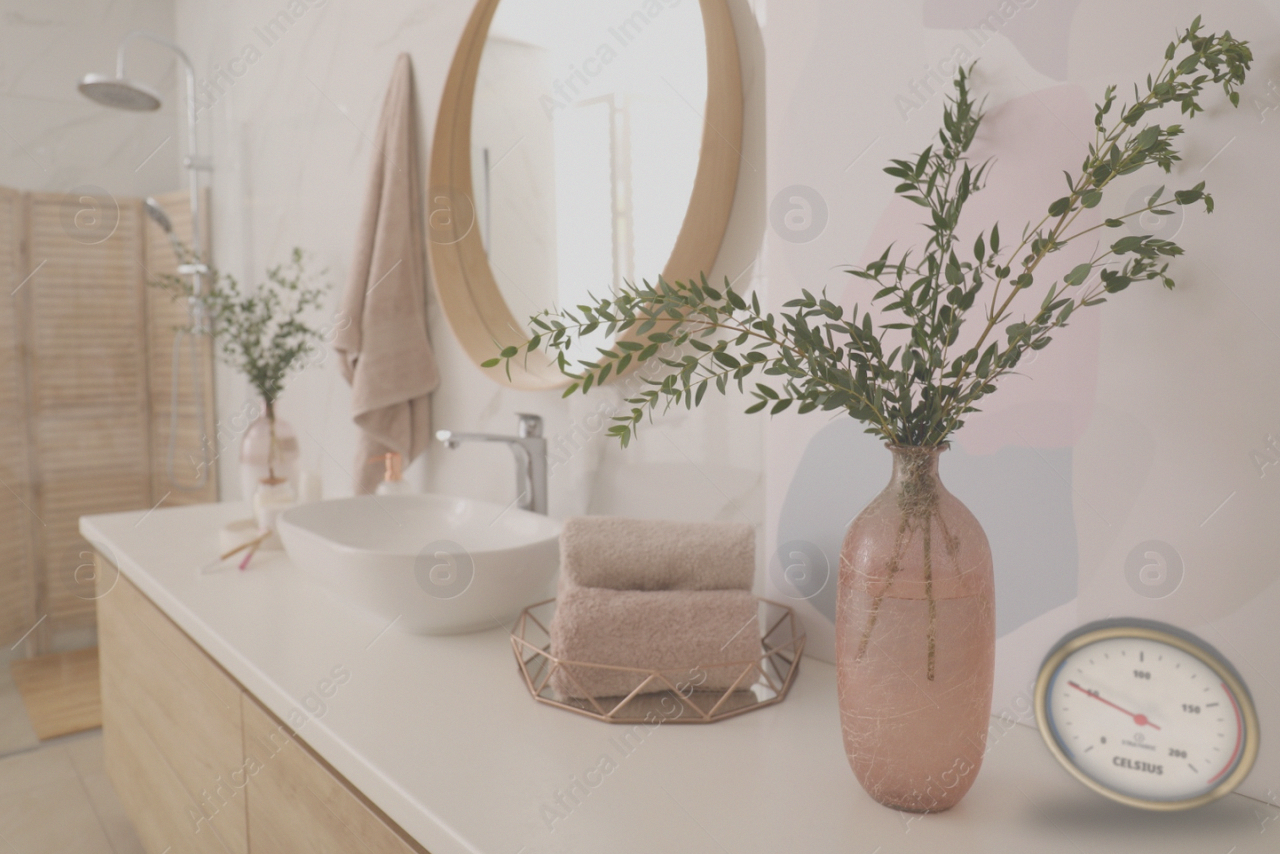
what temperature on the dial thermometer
50 °C
